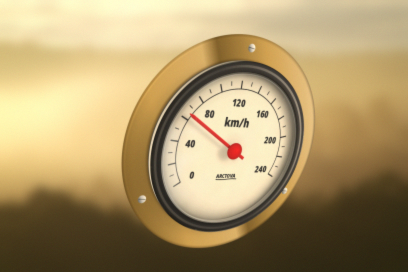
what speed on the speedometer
65 km/h
